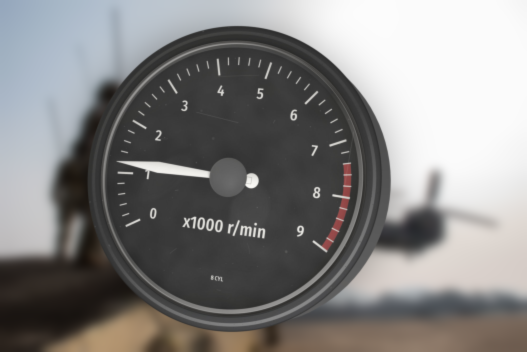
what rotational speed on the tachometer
1200 rpm
